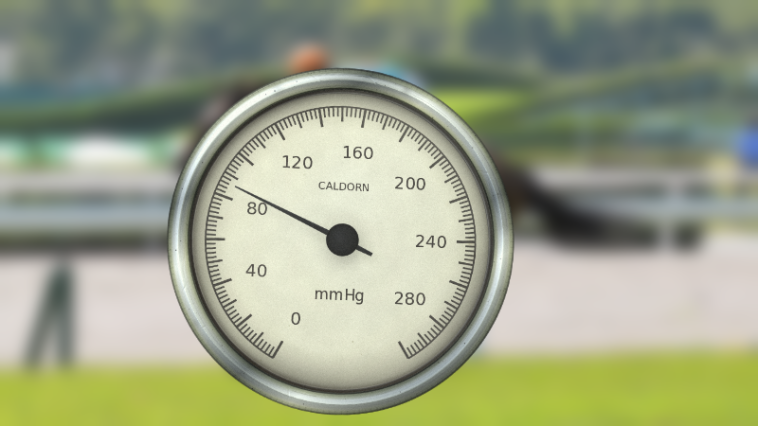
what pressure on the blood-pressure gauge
86 mmHg
